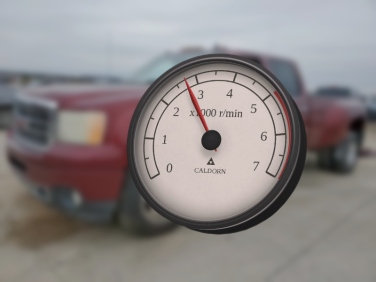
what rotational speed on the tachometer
2750 rpm
